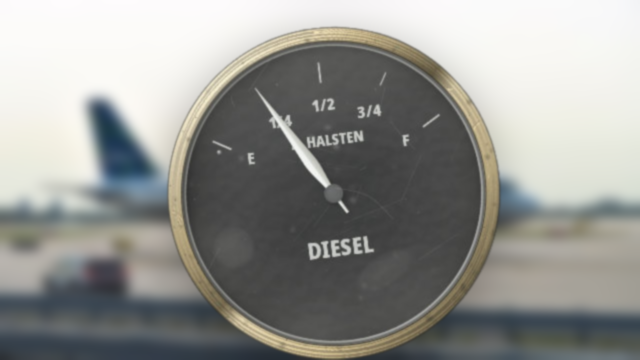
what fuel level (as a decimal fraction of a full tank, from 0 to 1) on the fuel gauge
0.25
